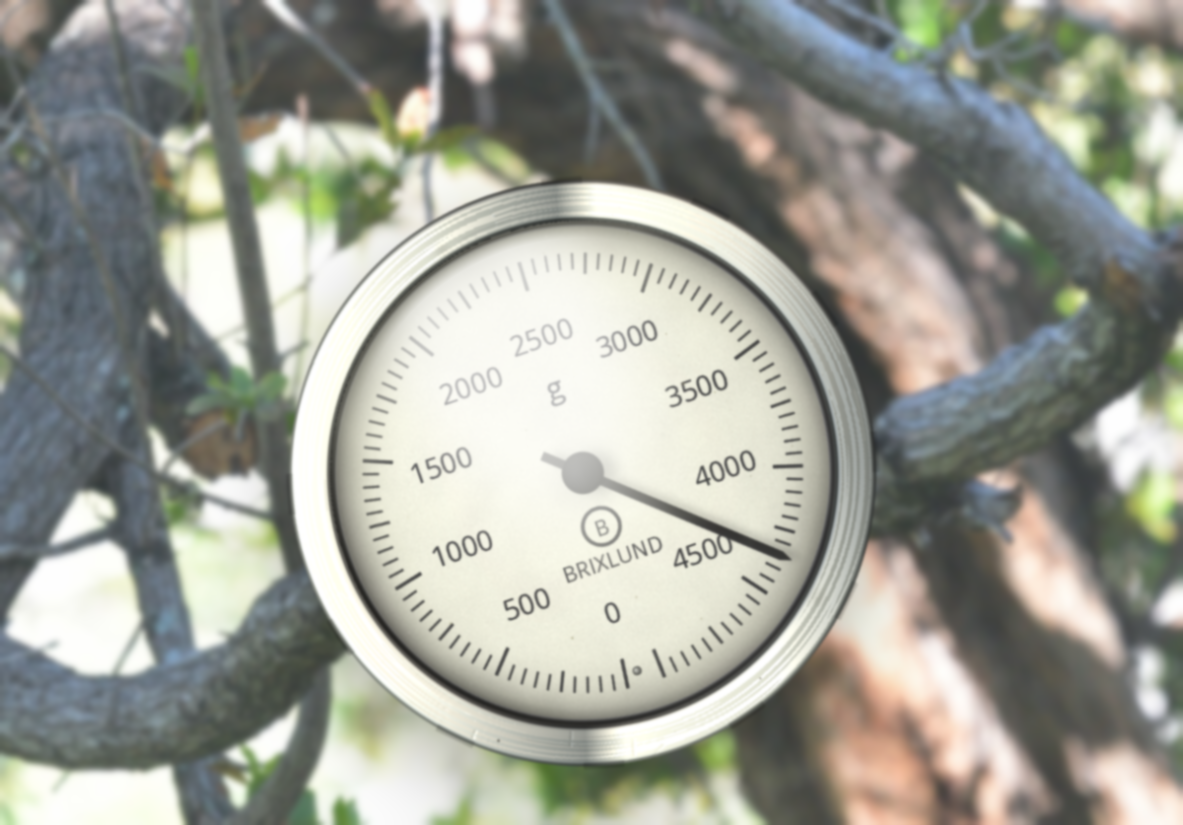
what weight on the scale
4350 g
